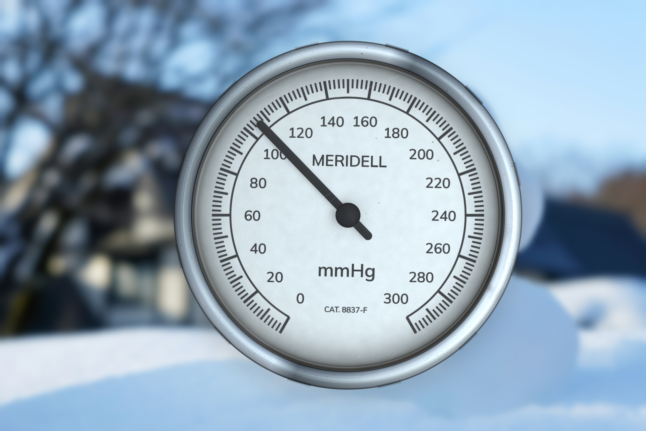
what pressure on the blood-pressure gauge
106 mmHg
